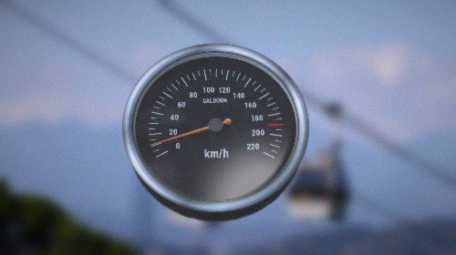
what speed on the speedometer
10 km/h
